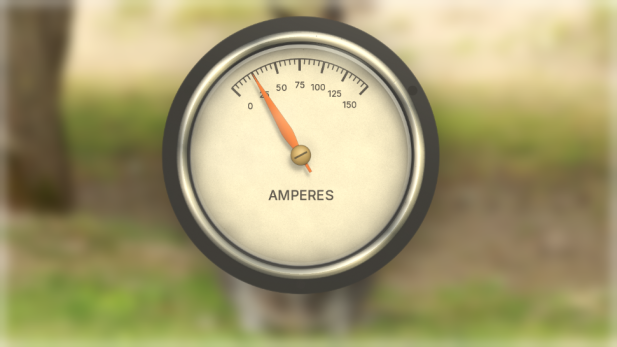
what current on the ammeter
25 A
